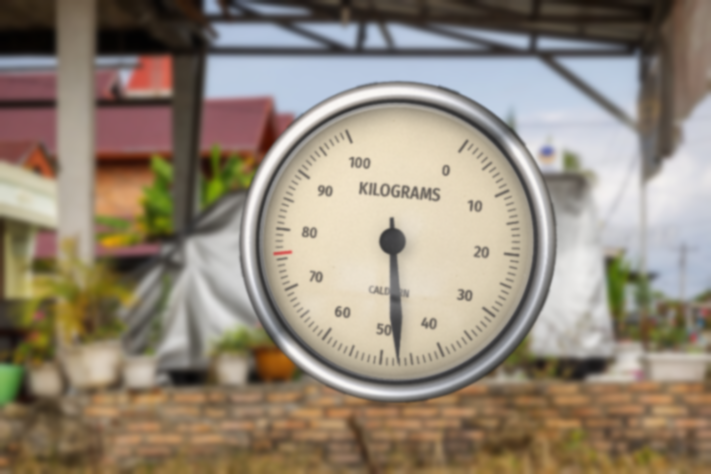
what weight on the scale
47 kg
